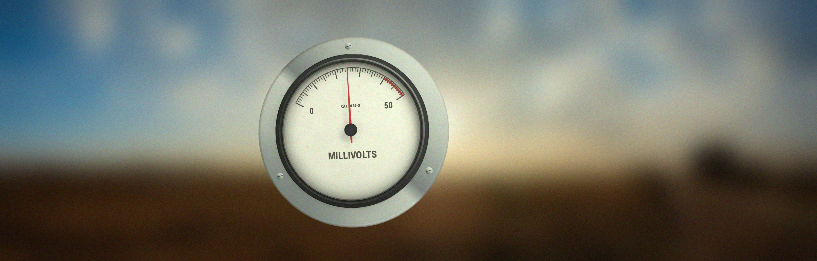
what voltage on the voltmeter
25 mV
